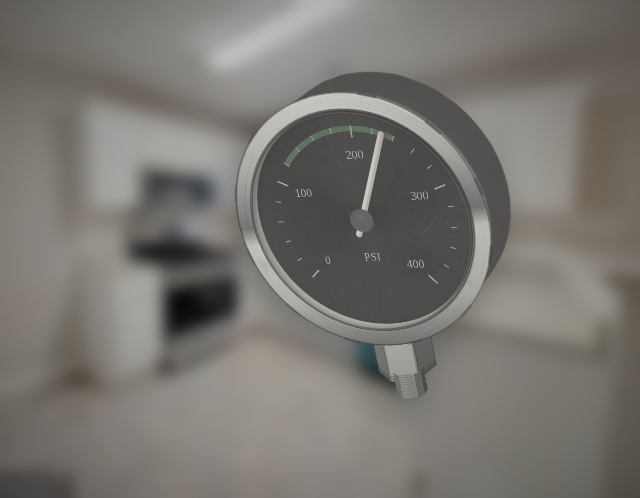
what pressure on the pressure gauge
230 psi
